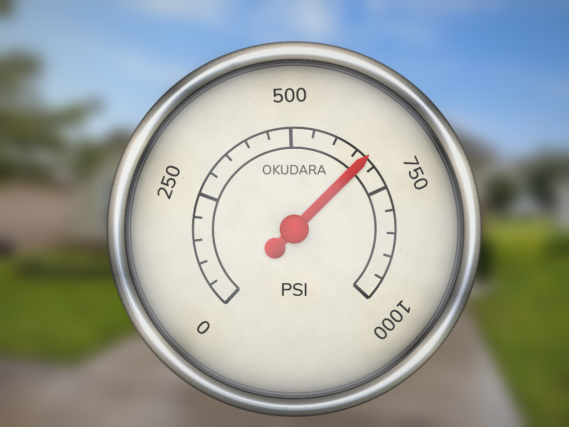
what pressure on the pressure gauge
675 psi
